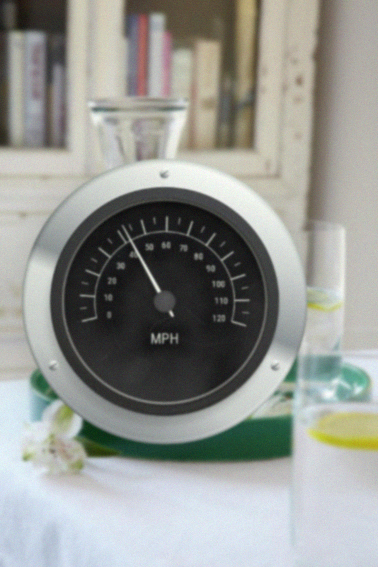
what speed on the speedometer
42.5 mph
